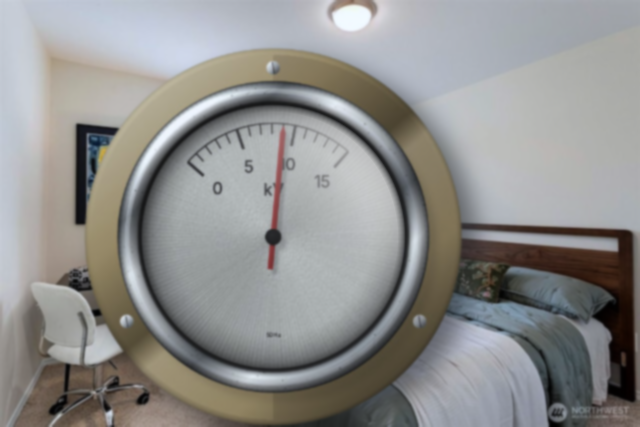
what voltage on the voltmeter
9 kV
